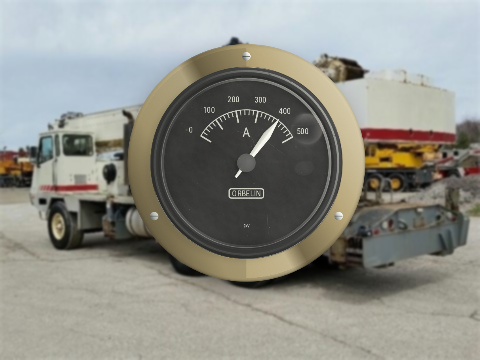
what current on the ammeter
400 A
